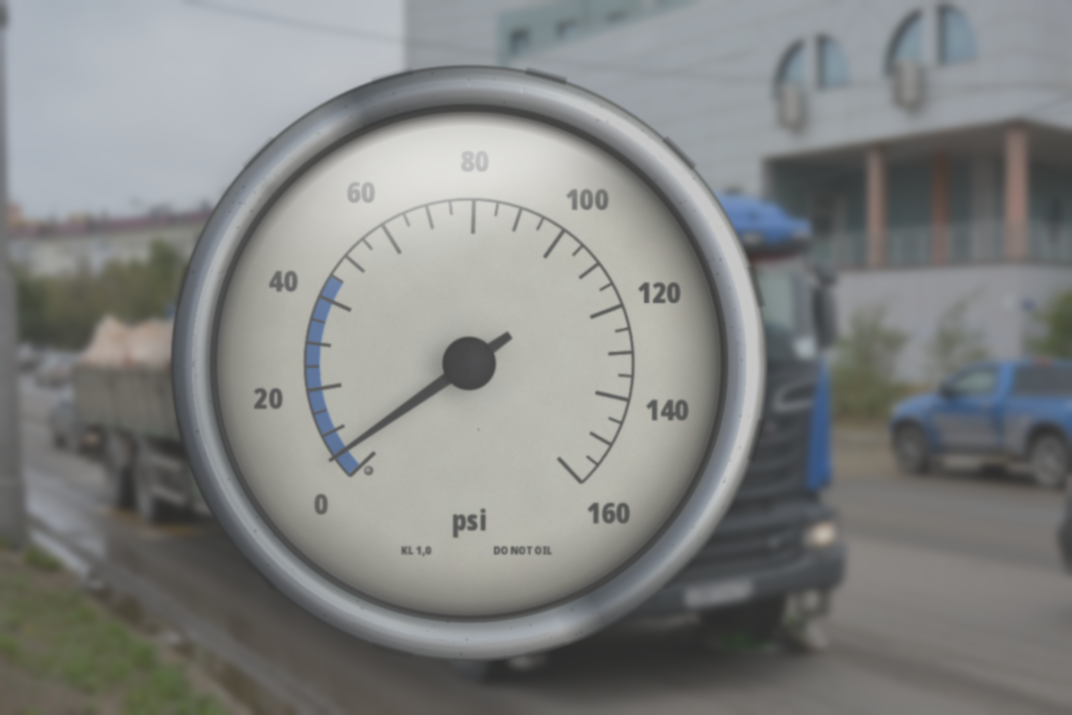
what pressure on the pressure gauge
5 psi
